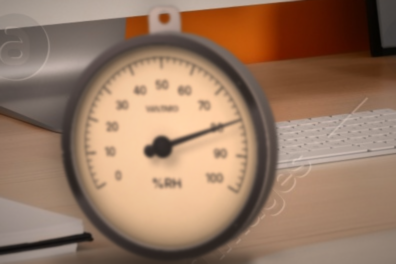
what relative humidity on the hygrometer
80 %
